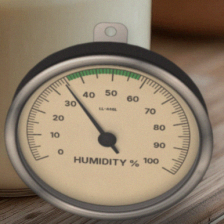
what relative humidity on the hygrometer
35 %
